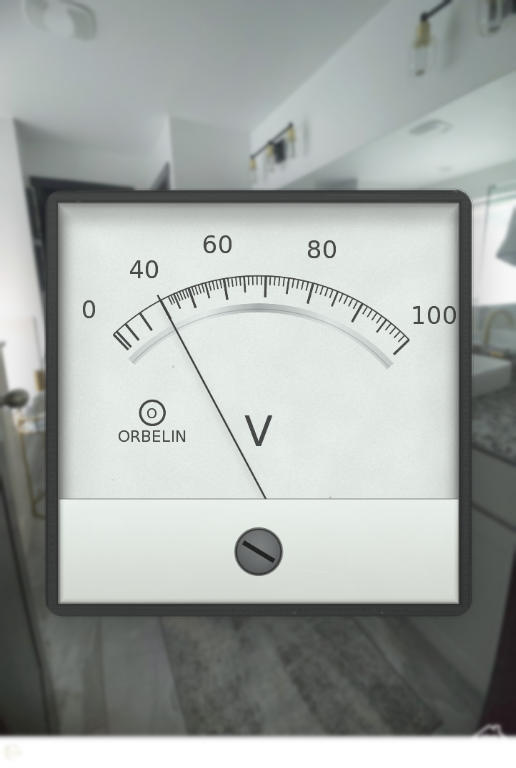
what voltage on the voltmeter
40 V
